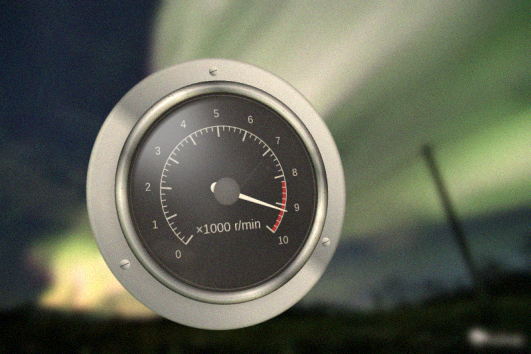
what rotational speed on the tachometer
9200 rpm
